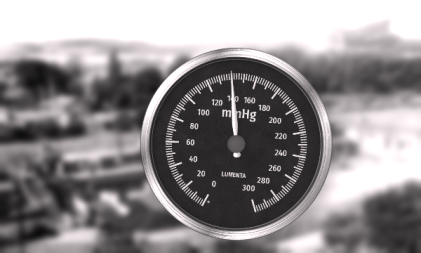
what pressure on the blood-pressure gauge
140 mmHg
